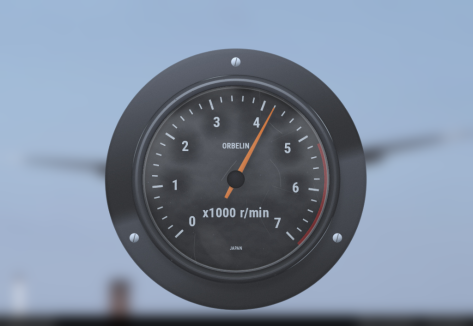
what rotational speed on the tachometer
4200 rpm
